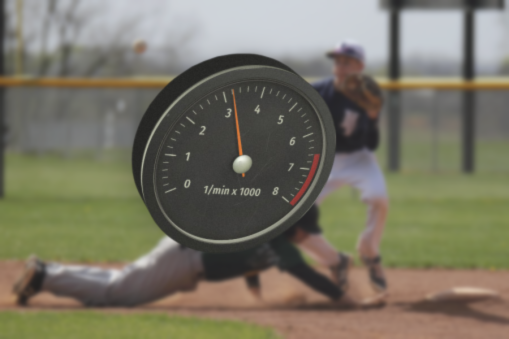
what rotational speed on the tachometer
3200 rpm
